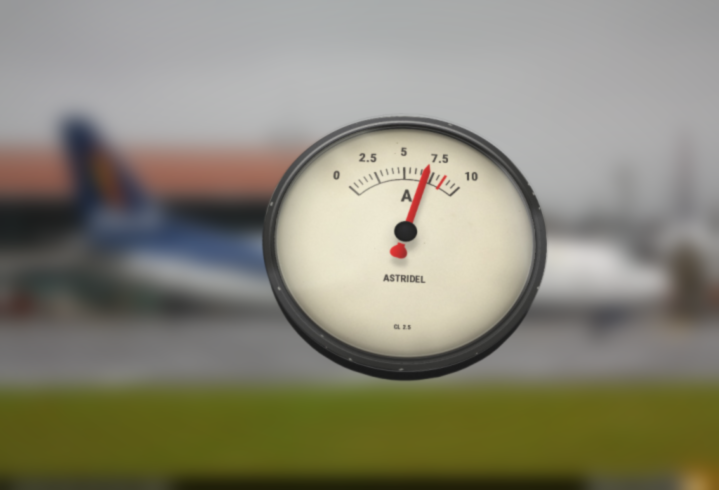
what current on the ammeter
7 A
